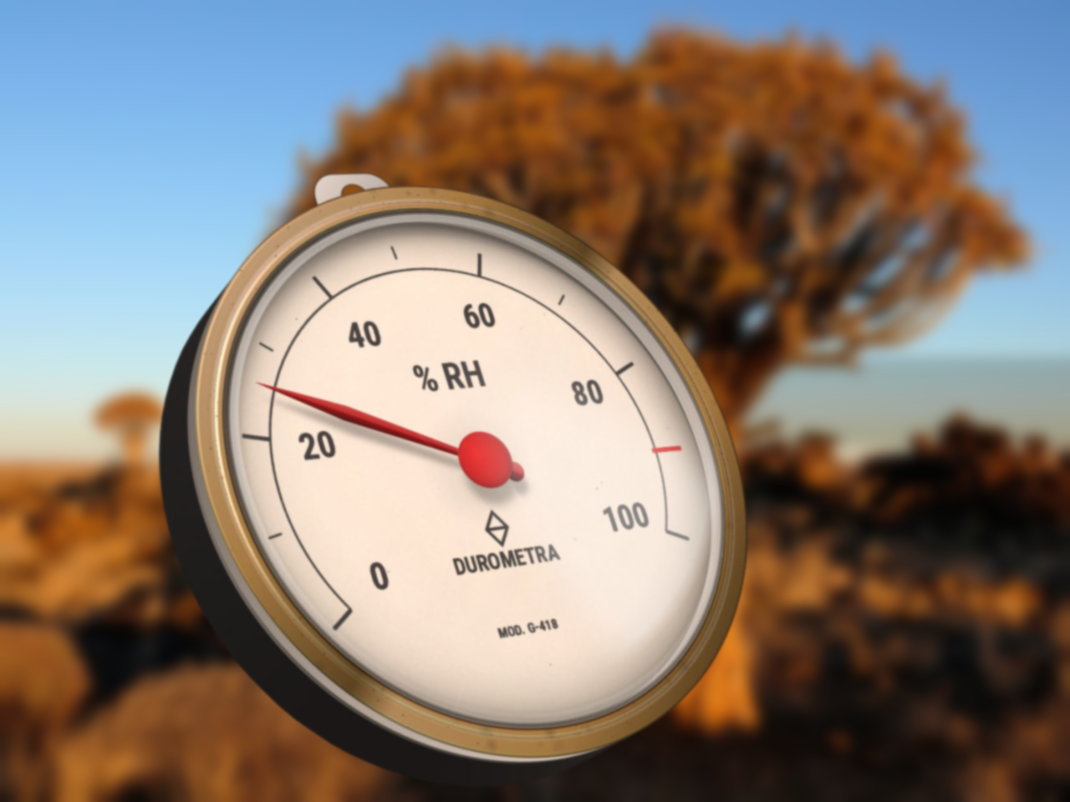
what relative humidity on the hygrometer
25 %
